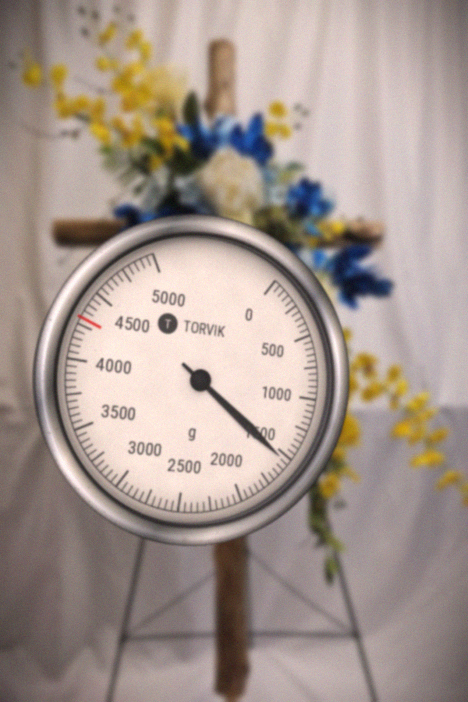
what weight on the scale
1550 g
